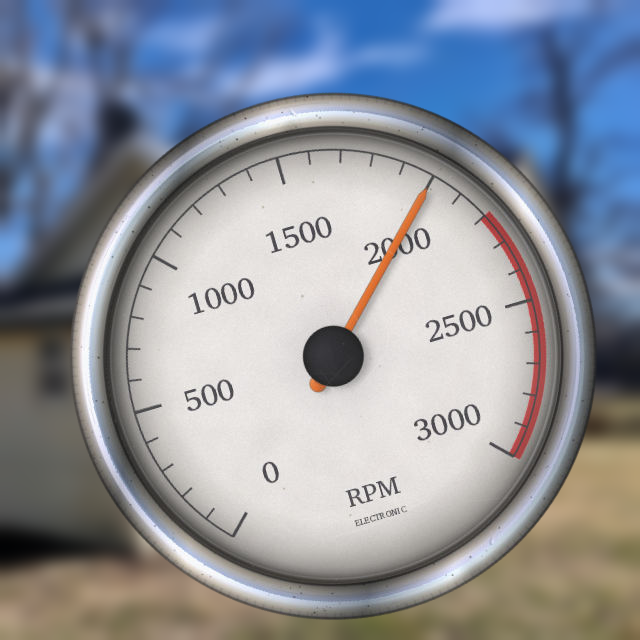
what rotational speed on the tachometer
2000 rpm
